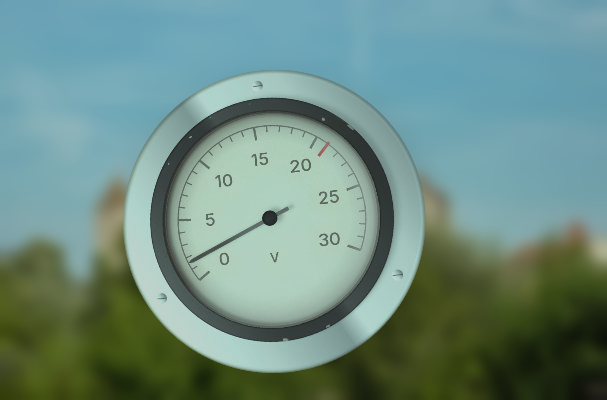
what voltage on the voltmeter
1.5 V
